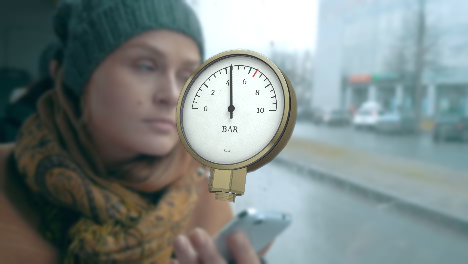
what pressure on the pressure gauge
4.5 bar
